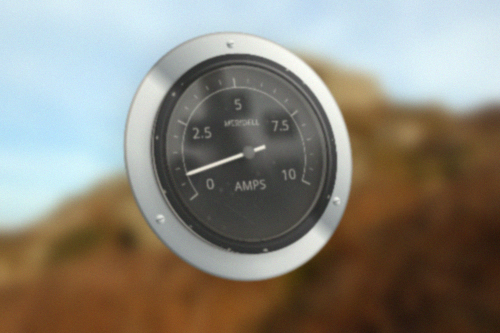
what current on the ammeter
0.75 A
